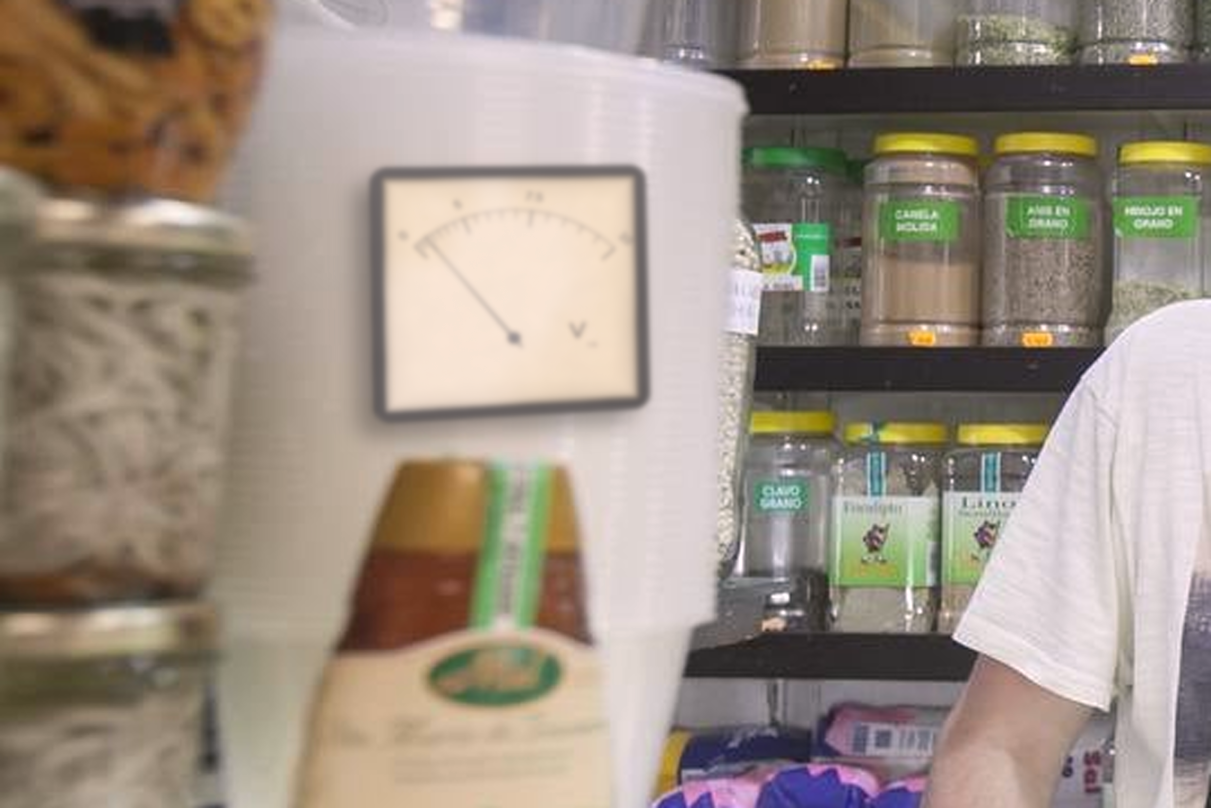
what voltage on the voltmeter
2.5 V
